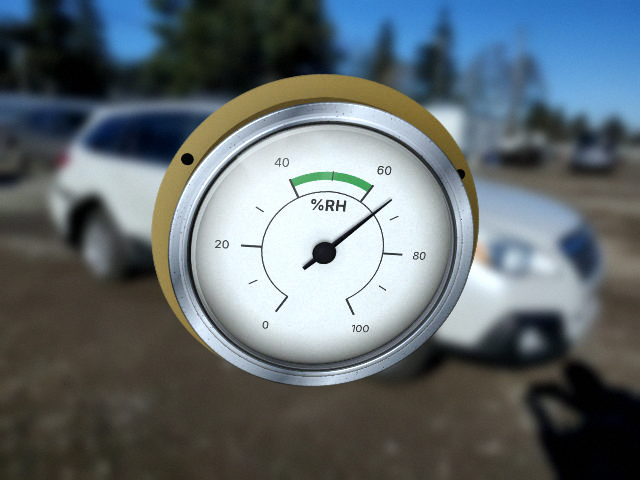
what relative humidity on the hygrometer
65 %
